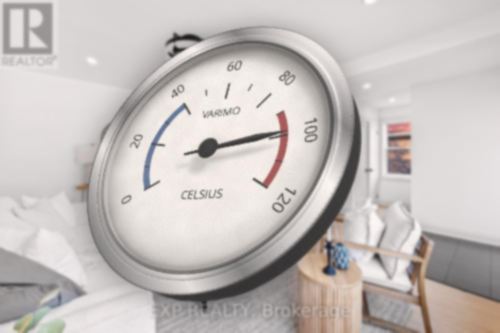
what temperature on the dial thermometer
100 °C
